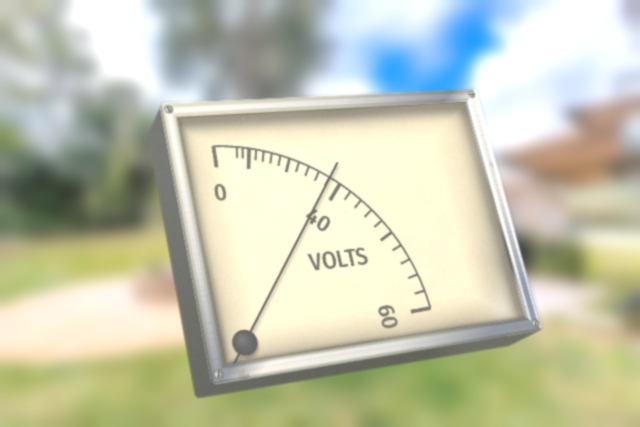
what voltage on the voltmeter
38 V
